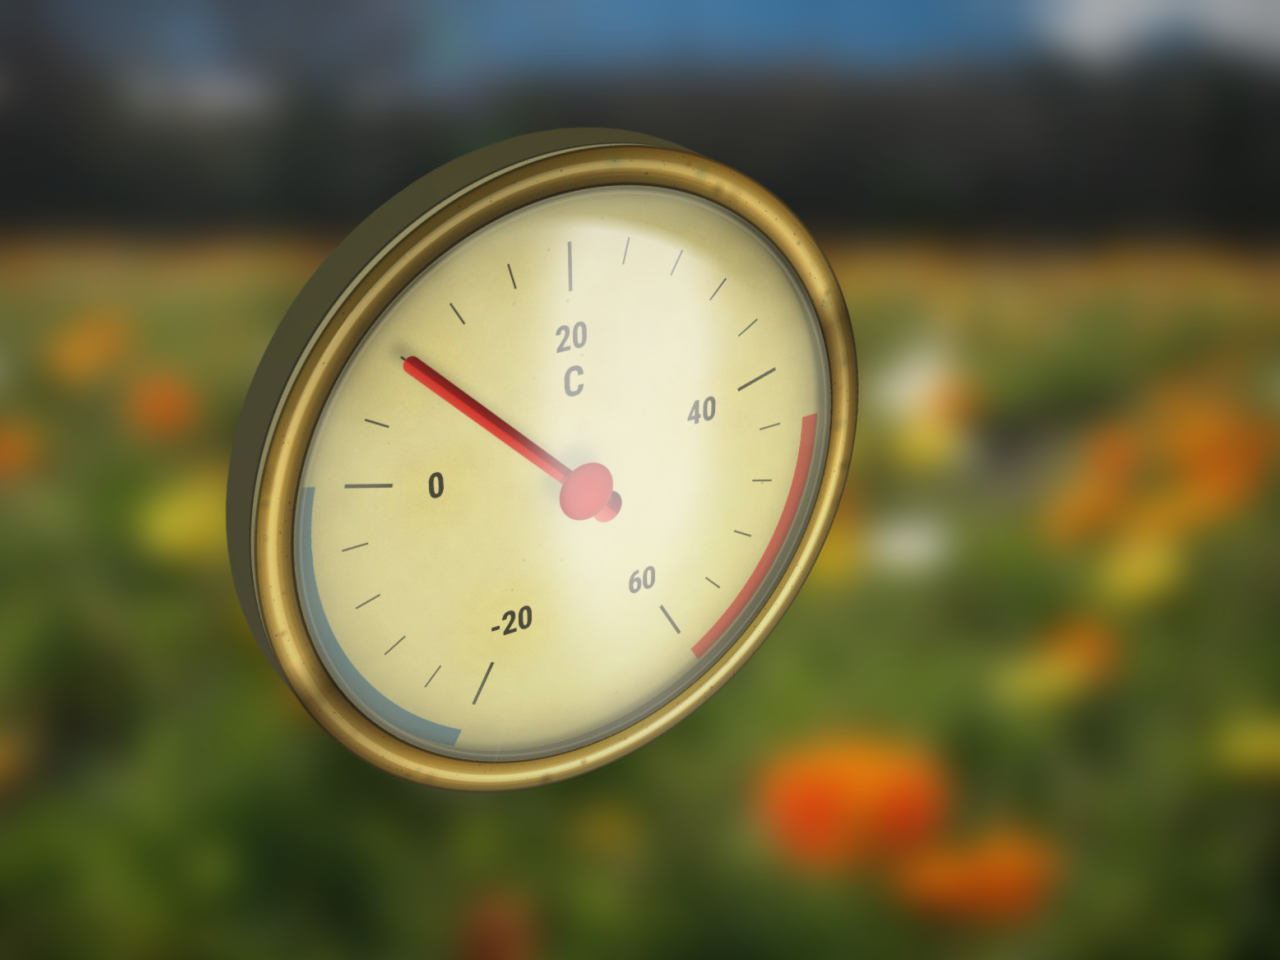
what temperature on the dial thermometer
8 °C
